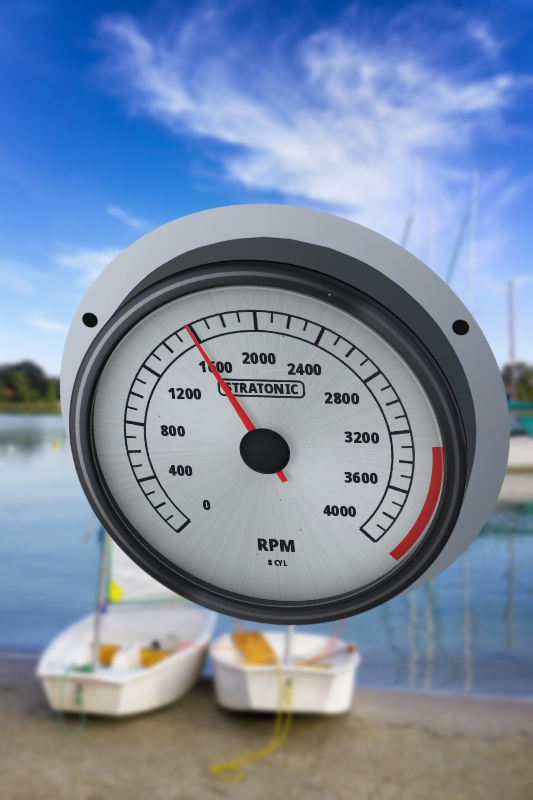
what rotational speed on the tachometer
1600 rpm
